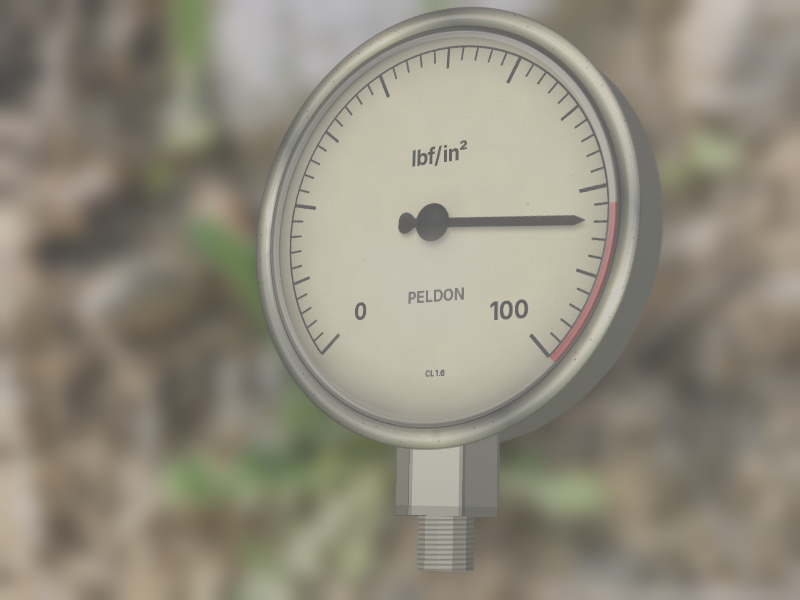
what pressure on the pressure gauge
84 psi
